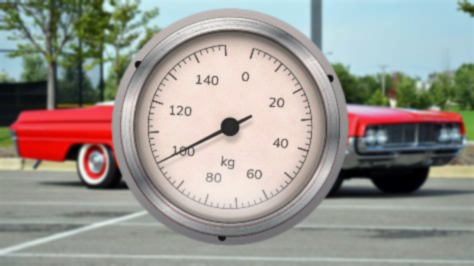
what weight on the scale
100 kg
